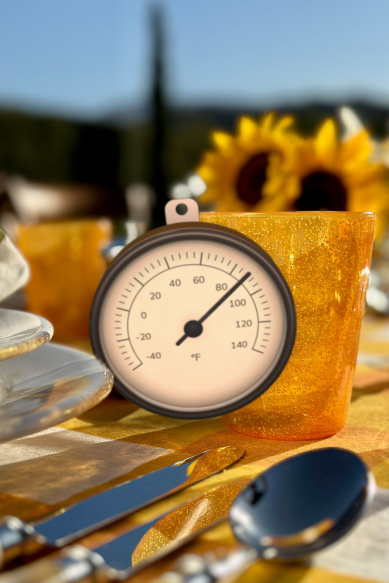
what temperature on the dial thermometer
88 °F
